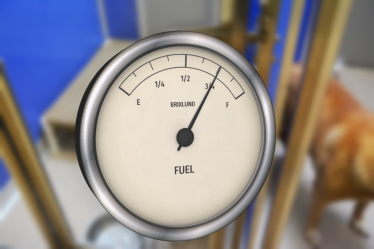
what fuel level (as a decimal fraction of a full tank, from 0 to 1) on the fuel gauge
0.75
